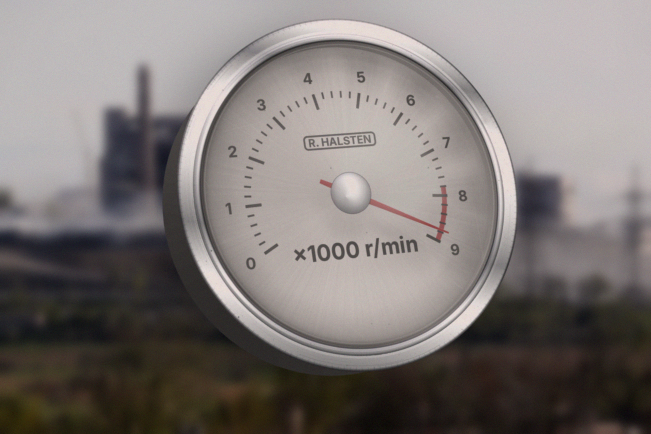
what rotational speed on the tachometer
8800 rpm
